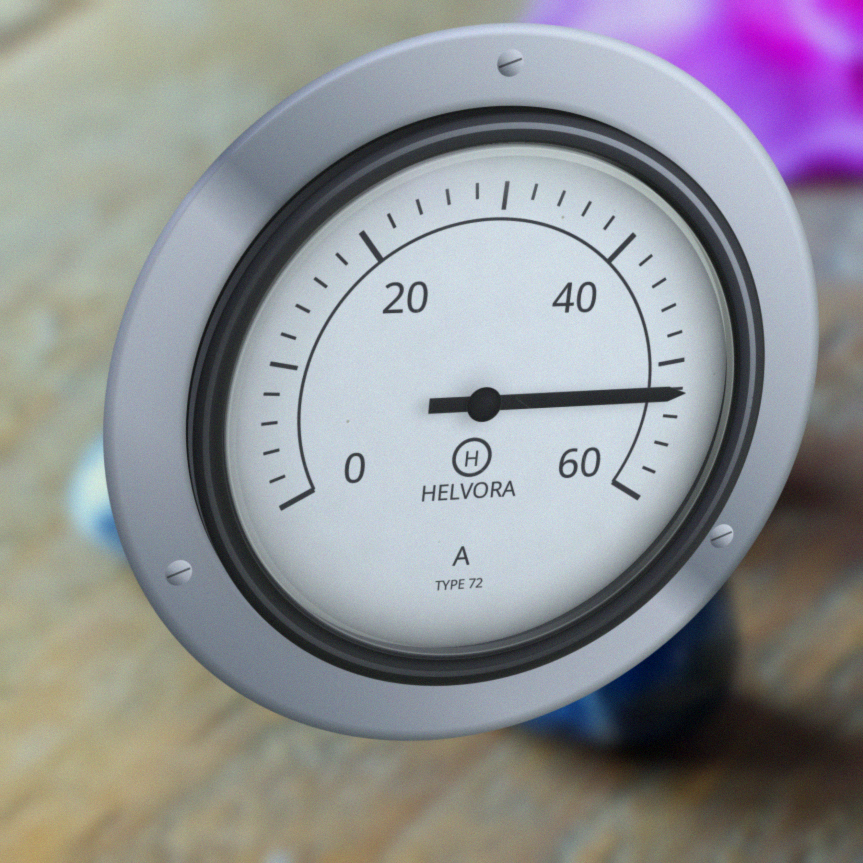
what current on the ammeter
52 A
